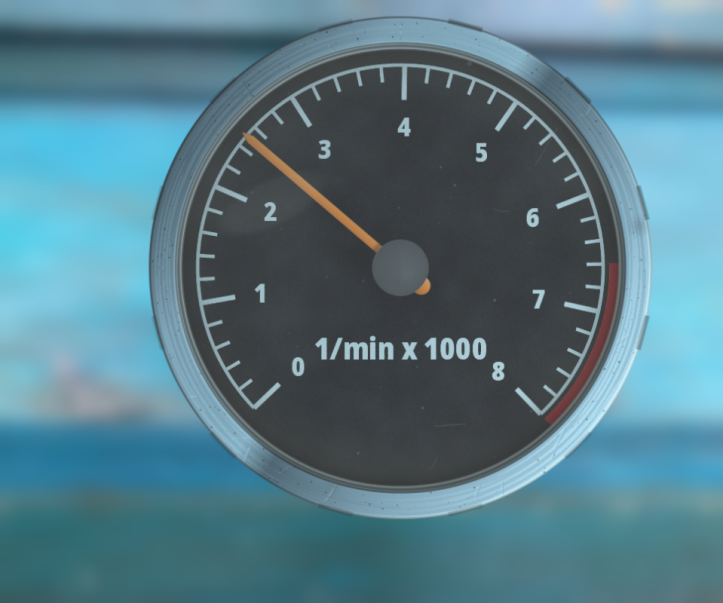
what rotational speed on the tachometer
2500 rpm
